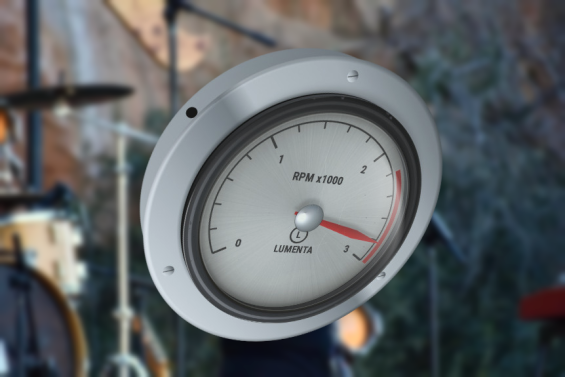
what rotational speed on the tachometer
2800 rpm
